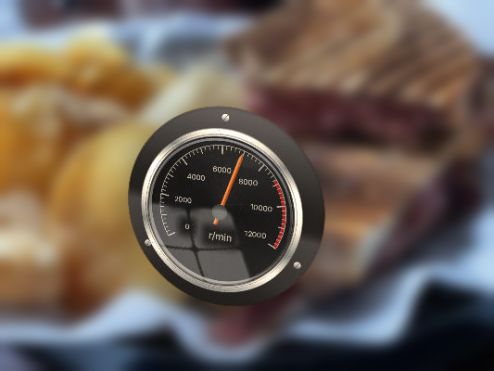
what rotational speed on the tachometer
7000 rpm
